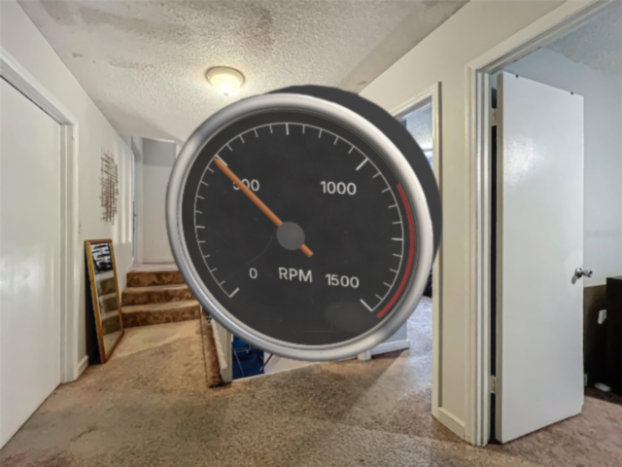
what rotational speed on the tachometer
500 rpm
